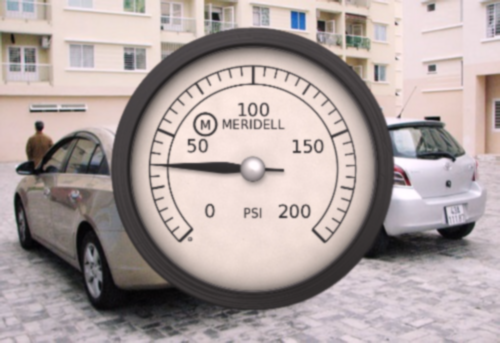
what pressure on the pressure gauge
35 psi
